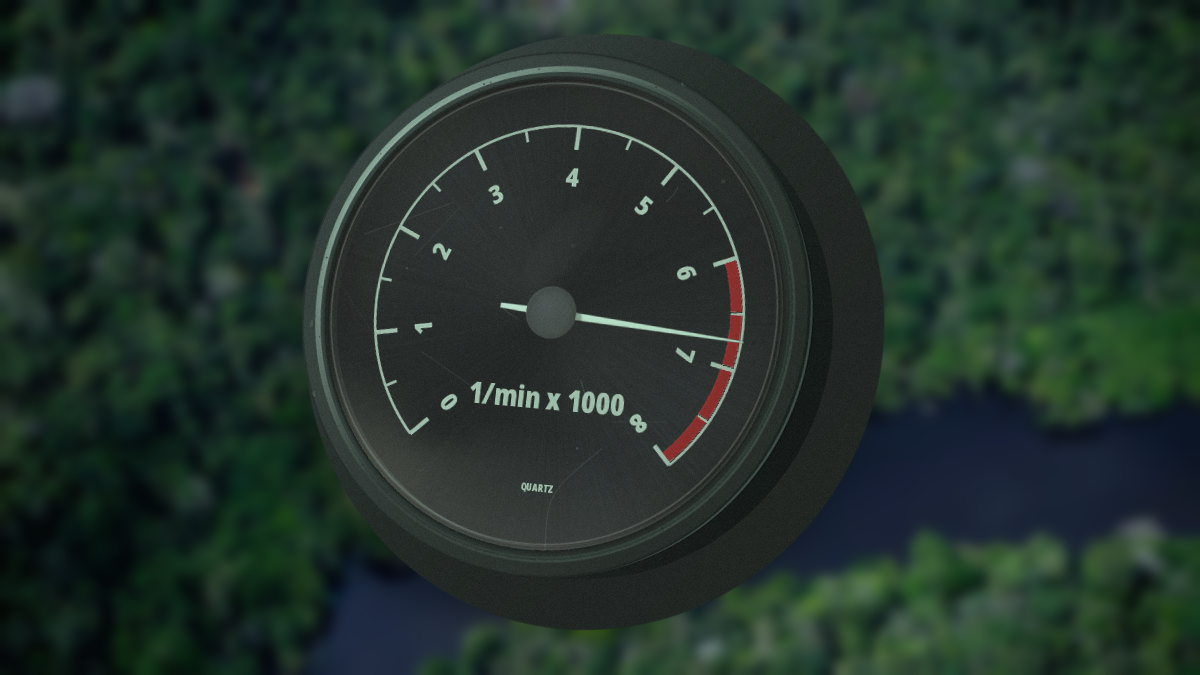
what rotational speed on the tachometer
6750 rpm
